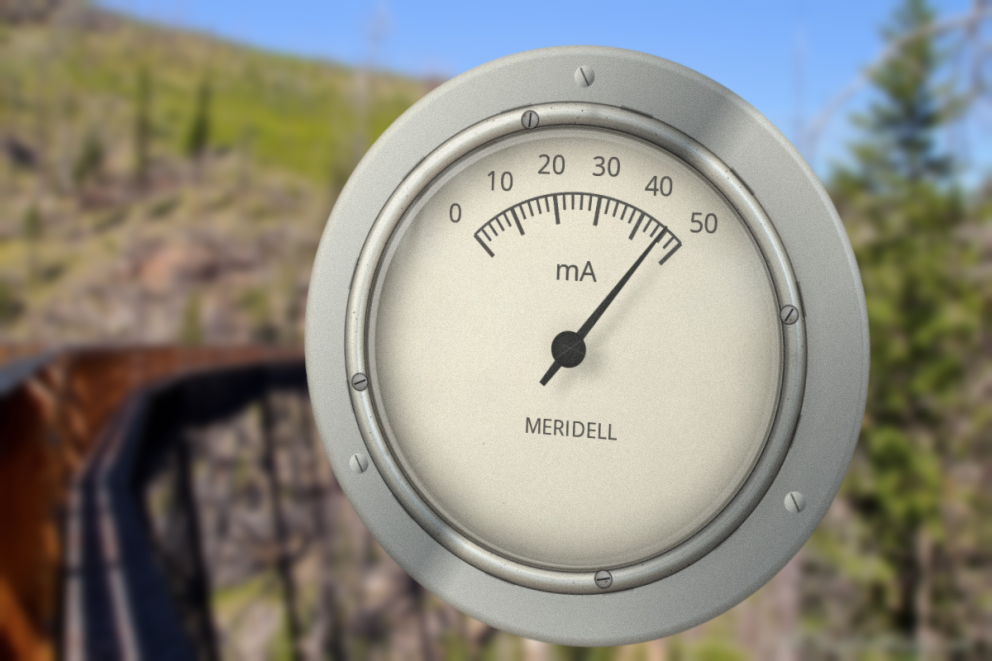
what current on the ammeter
46 mA
